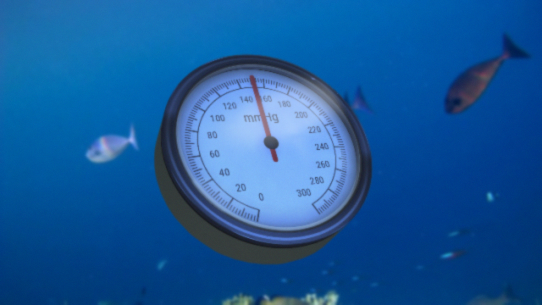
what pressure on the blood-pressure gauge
150 mmHg
